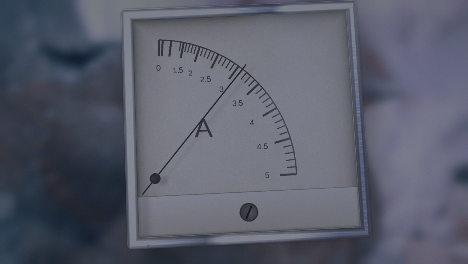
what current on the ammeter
3.1 A
